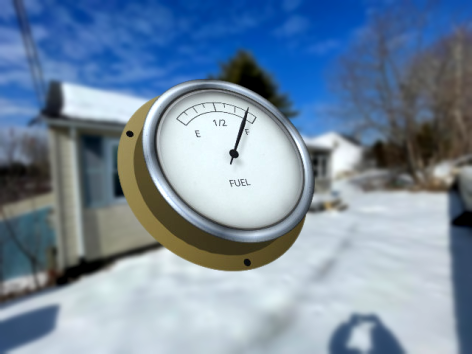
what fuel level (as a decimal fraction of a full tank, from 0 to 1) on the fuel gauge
0.875
